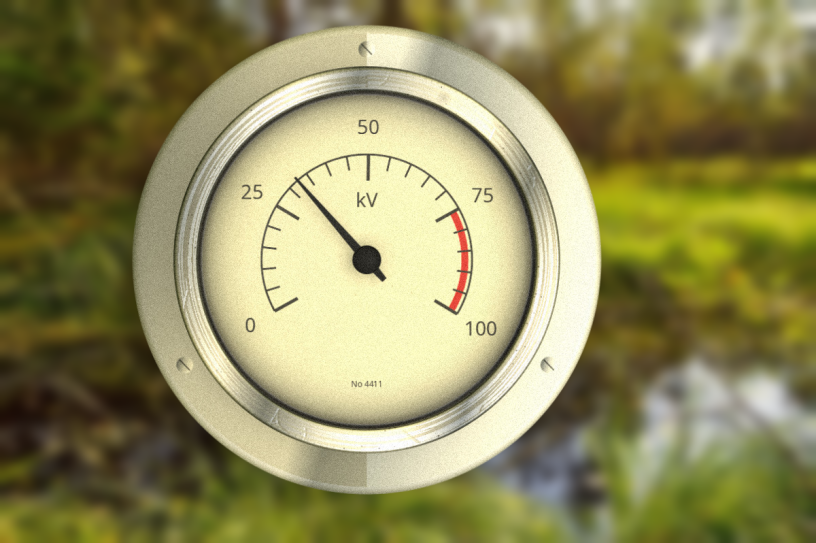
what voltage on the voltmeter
32.5 kV
